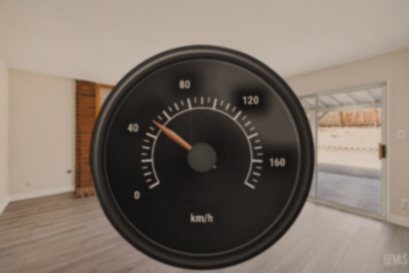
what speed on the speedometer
50 km/h
